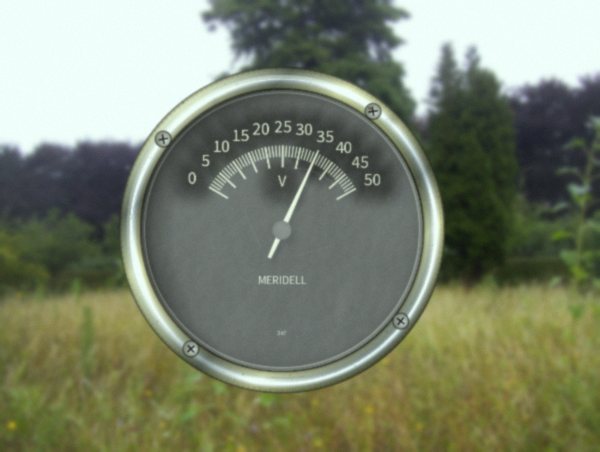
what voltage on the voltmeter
35 V
